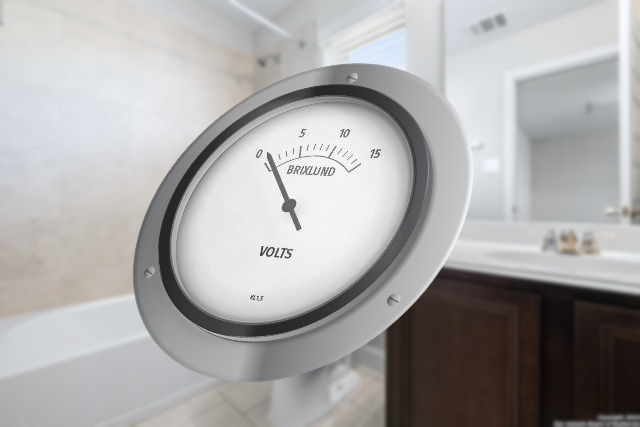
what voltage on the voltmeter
1 V
